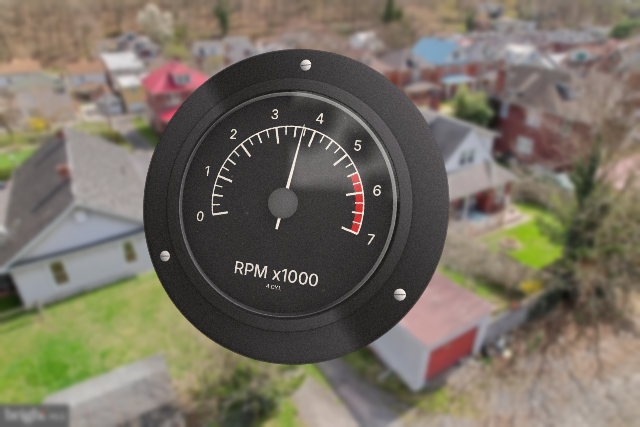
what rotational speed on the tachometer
3750 rpm
